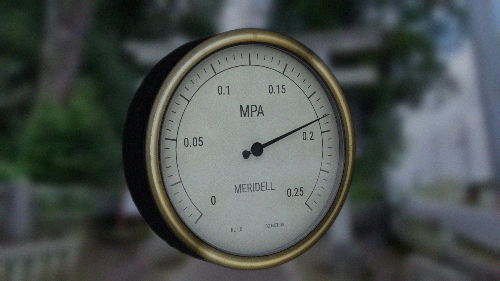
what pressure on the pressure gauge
0.19 MPa
